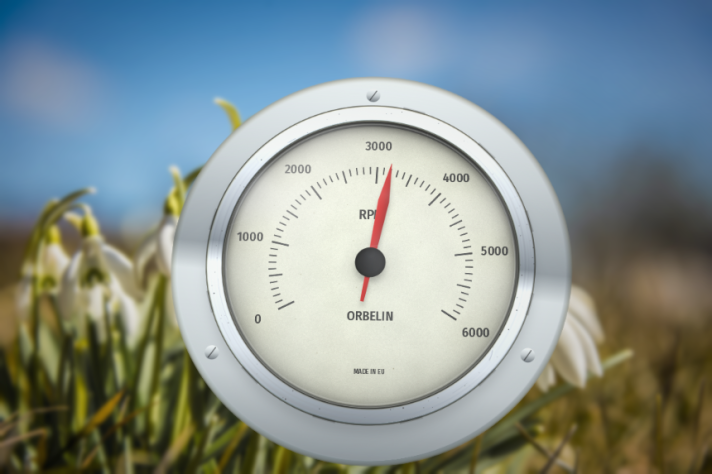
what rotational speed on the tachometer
3200 rpm
